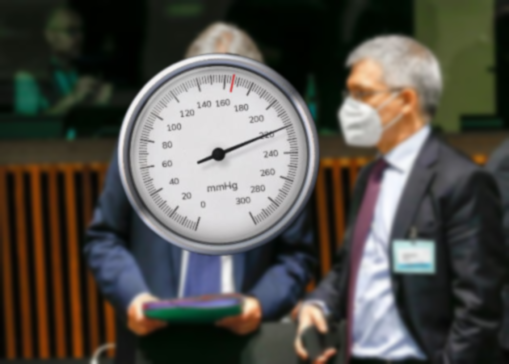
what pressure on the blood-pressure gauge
220 mmHg
